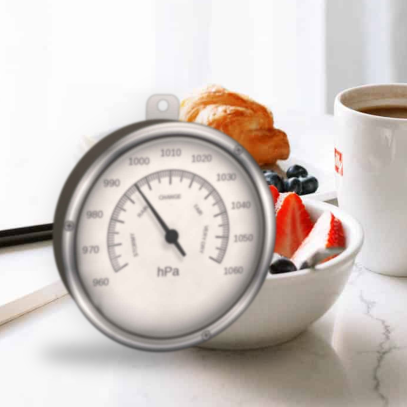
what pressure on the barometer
995 hPa
